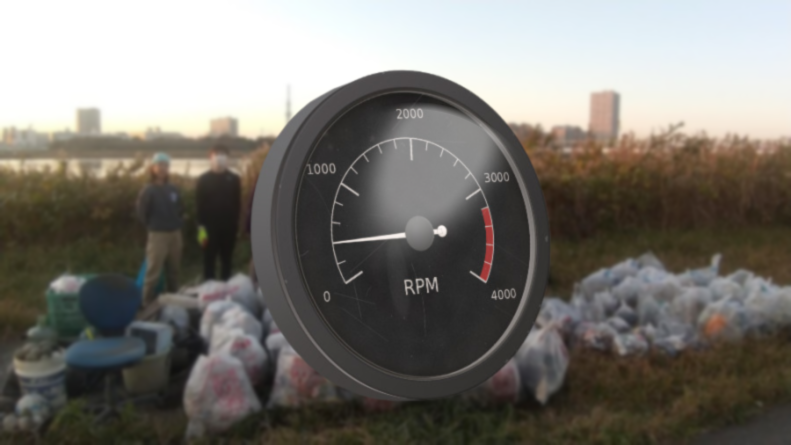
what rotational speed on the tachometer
400 rpm
